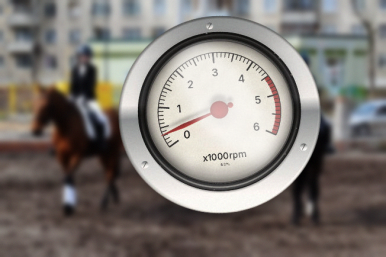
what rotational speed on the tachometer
300 rpm
